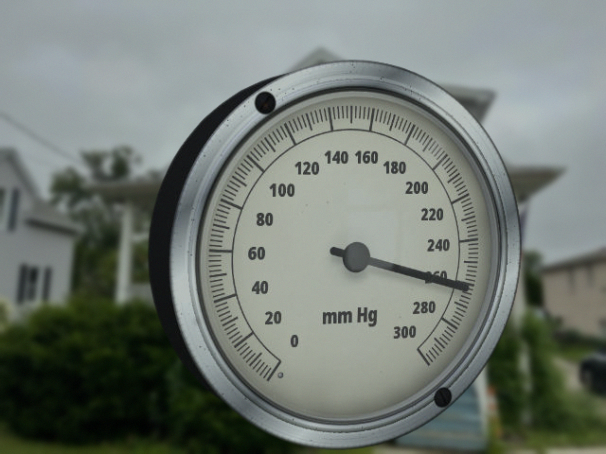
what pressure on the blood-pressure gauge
262 mmHg
